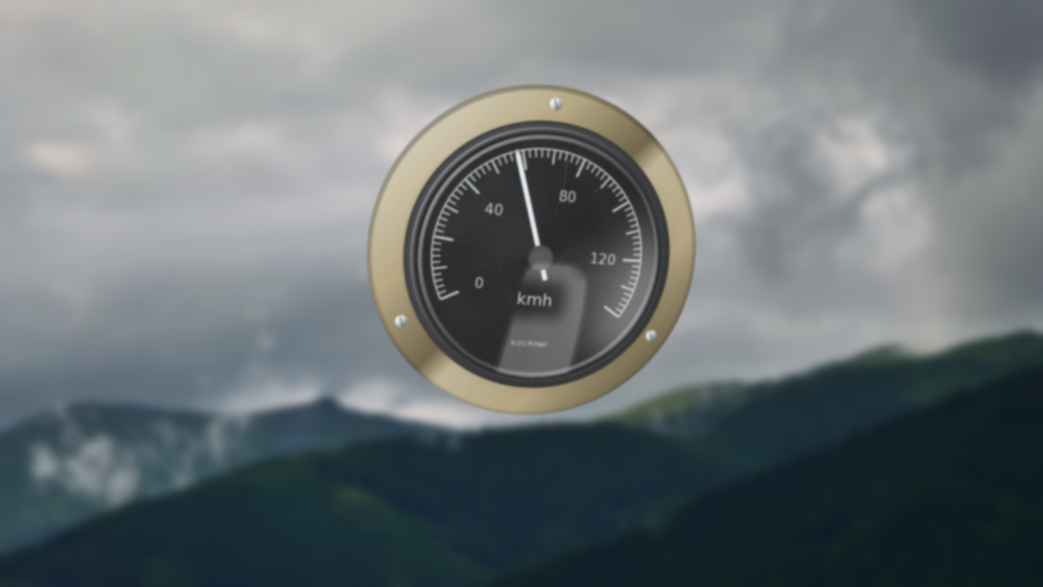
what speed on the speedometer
58 km/h
